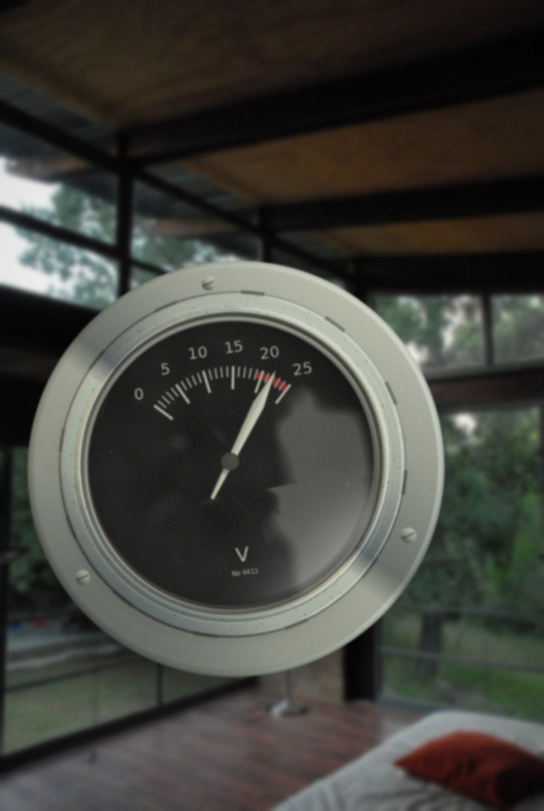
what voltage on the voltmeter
22 V
